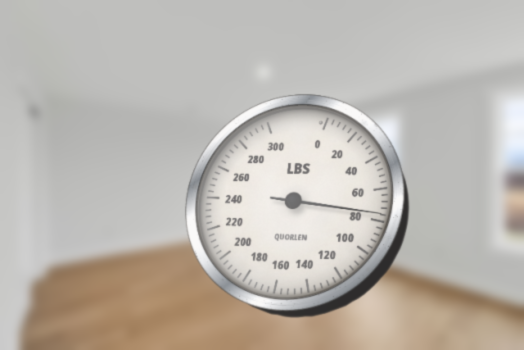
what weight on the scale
76 lb
